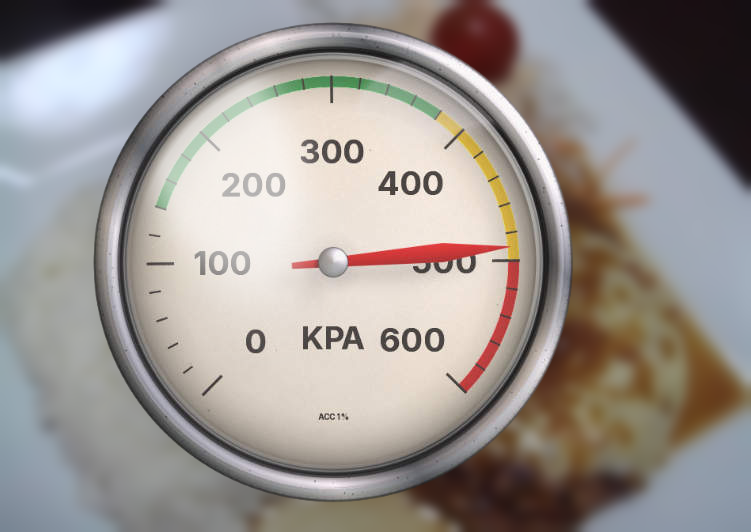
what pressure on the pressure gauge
490 kPa
